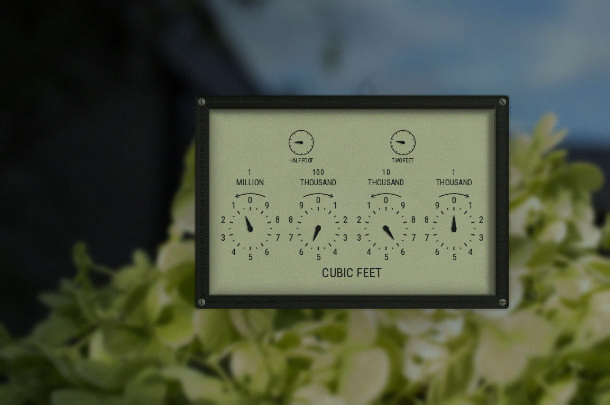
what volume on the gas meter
56000 ft³
